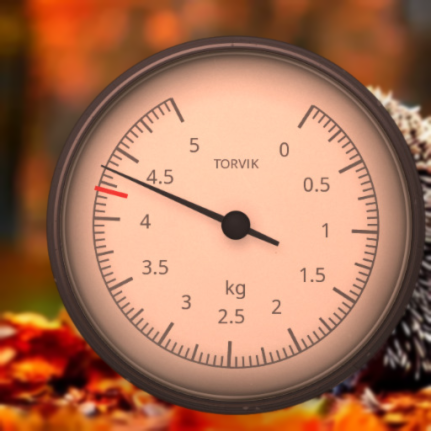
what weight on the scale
4.35 kg
